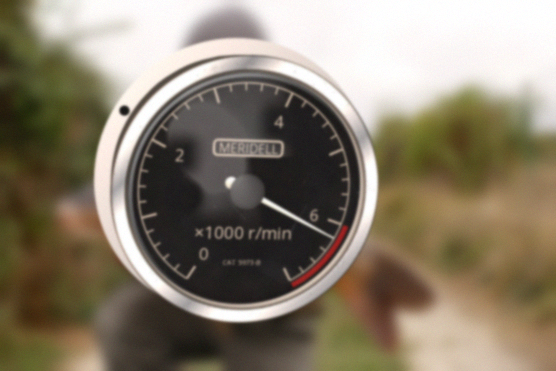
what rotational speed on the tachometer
6200 rpm
